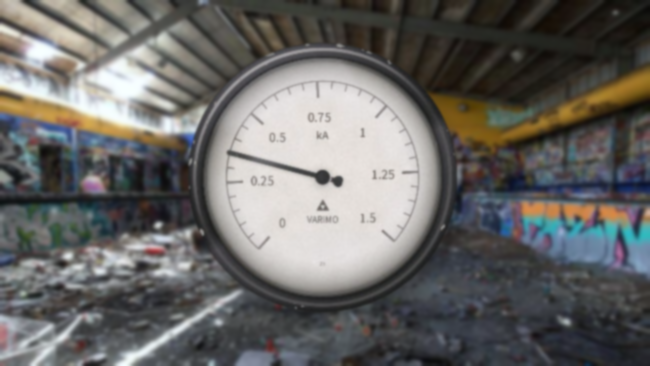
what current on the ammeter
0.35 kA
